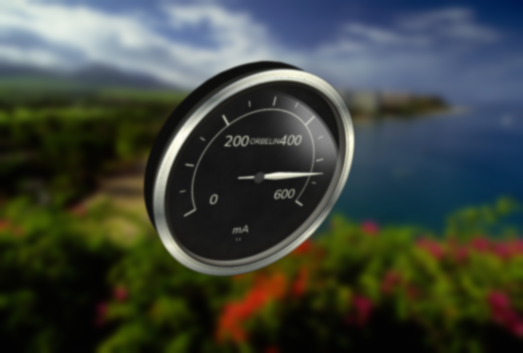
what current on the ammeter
525 mA
